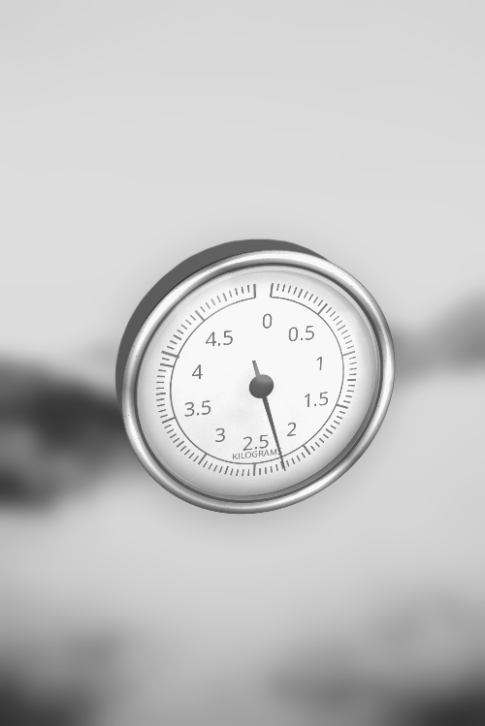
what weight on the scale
2.25 kg
